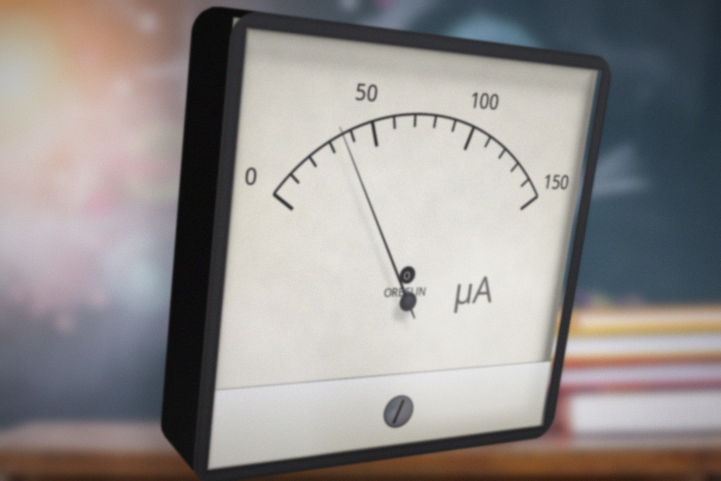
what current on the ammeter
35 µA
